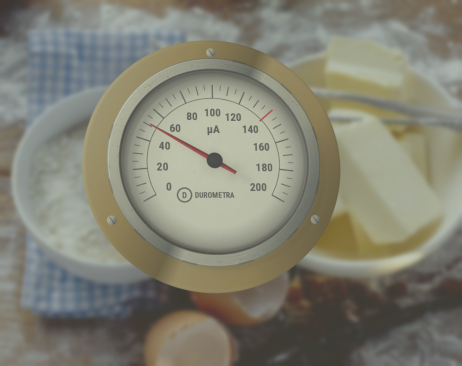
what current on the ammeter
50 µA
